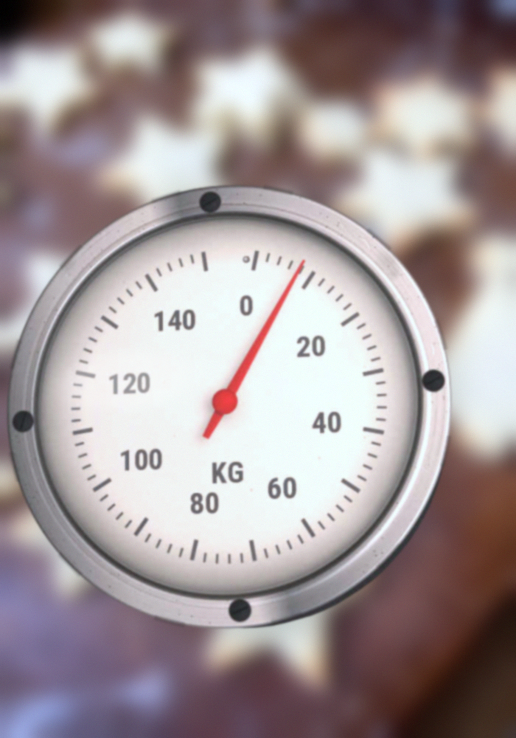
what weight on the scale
8 kg
